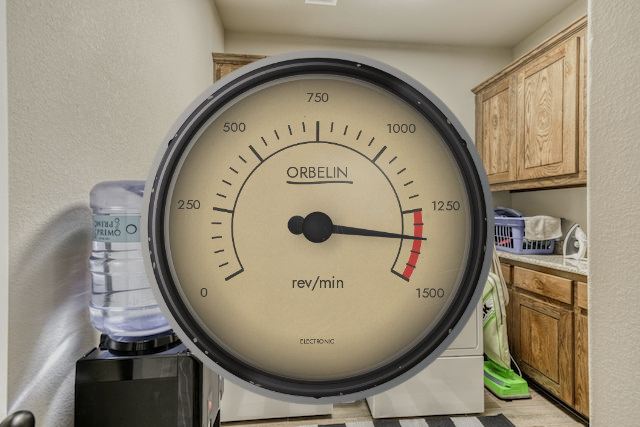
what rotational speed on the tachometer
1350 rpm
